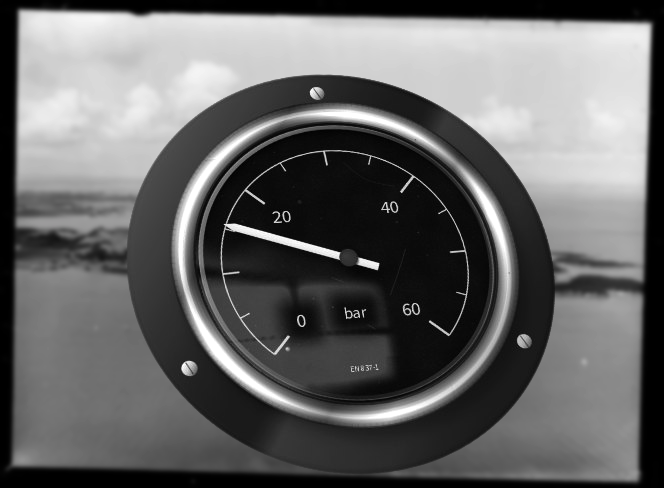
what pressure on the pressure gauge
15 bar
